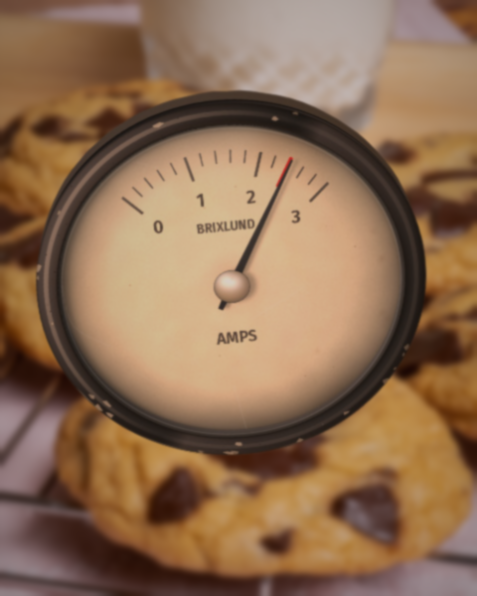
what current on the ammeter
2.4 A
